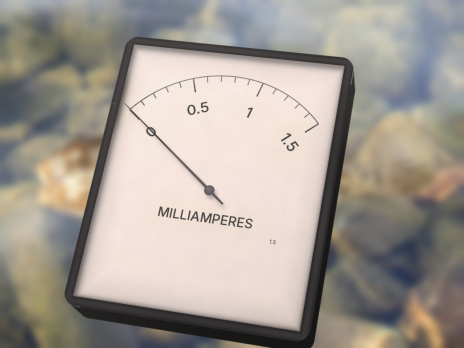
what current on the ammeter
0 mA
